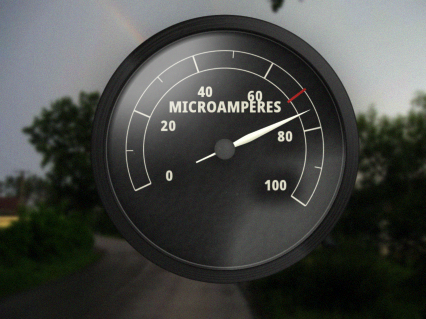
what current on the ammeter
75 µA
